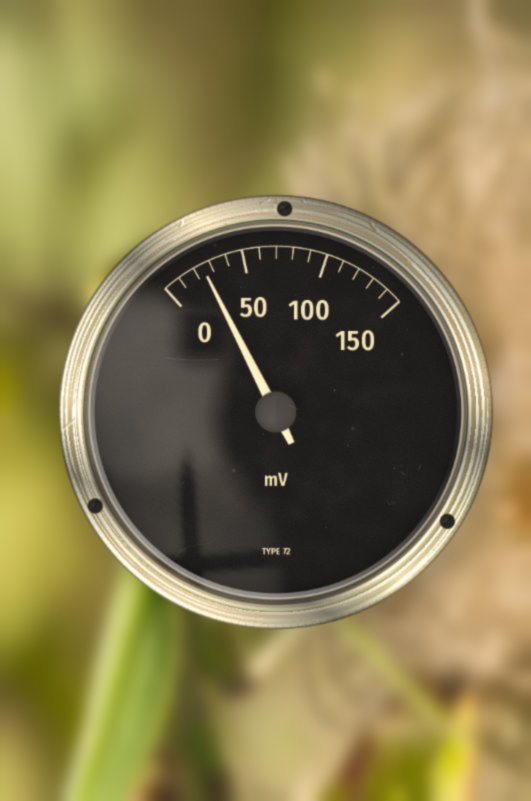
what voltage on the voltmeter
25 mV
